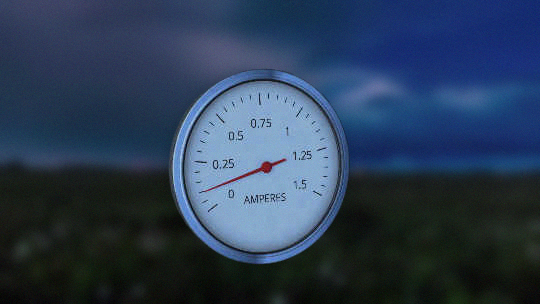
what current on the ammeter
0.1 A
